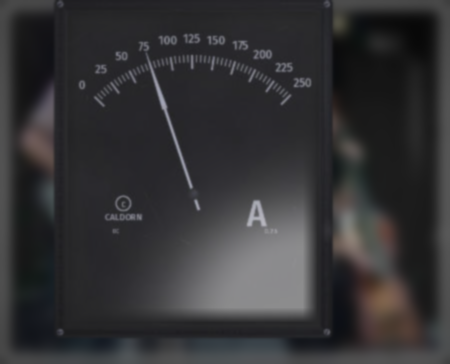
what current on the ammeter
75 A
